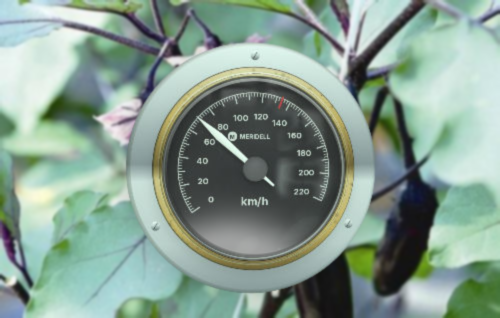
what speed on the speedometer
70 km/h
